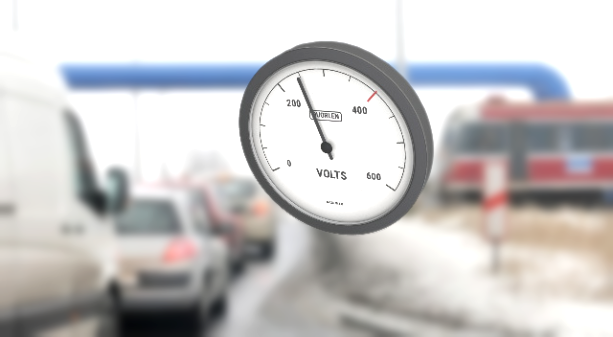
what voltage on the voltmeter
250 V
